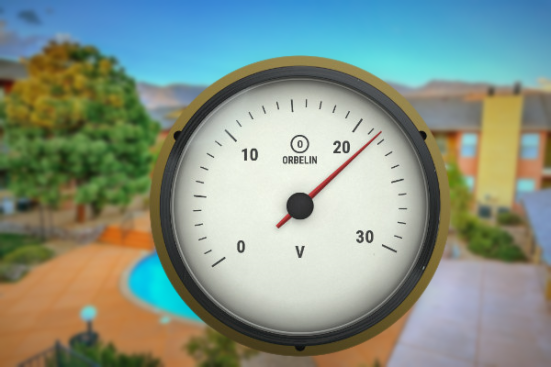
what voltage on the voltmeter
21.5 V
